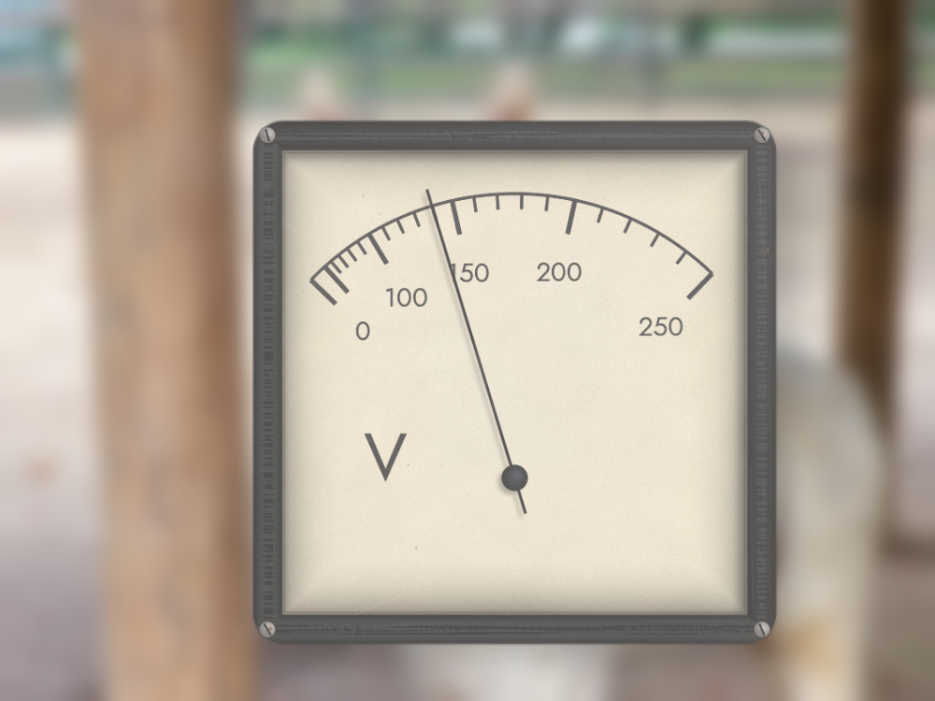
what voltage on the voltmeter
140 V
